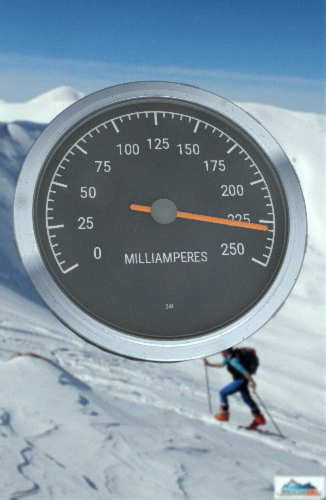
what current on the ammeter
230 mA
